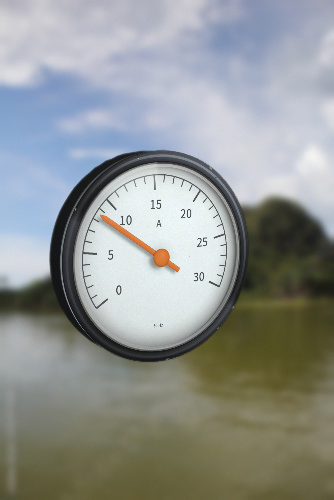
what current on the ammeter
8.5 A
